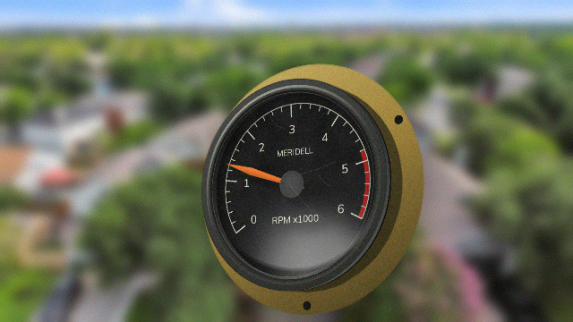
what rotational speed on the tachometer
1300 rpm
